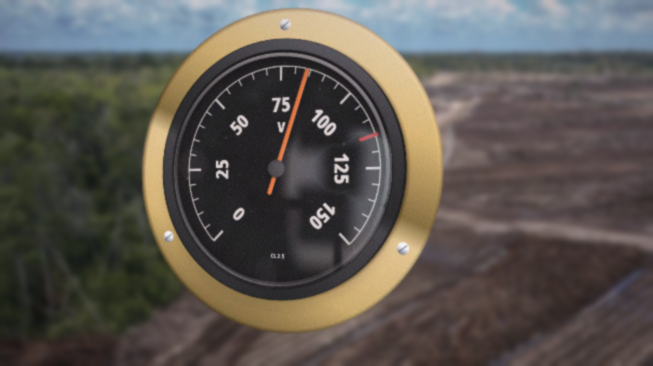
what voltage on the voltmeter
85 V
